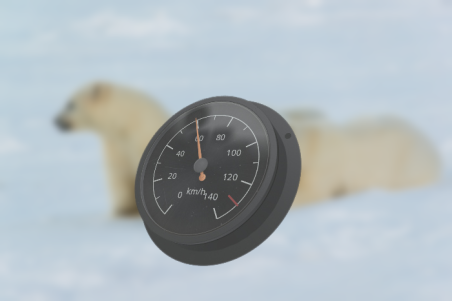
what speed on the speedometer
60 km/h
